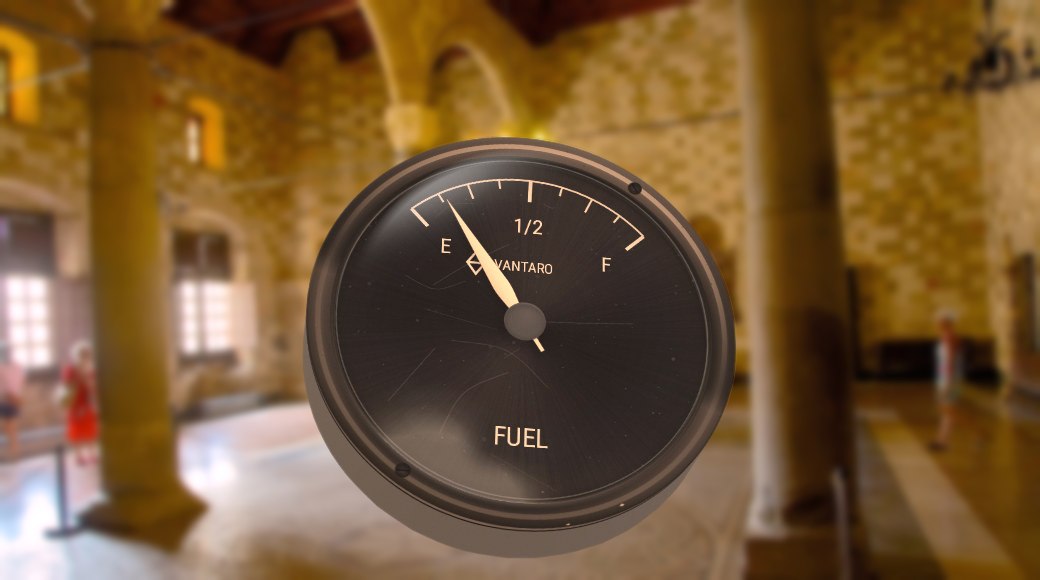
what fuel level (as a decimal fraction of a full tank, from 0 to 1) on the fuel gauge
0.125
